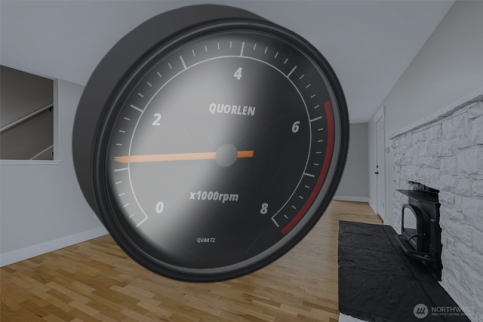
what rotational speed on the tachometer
1200 rpm
